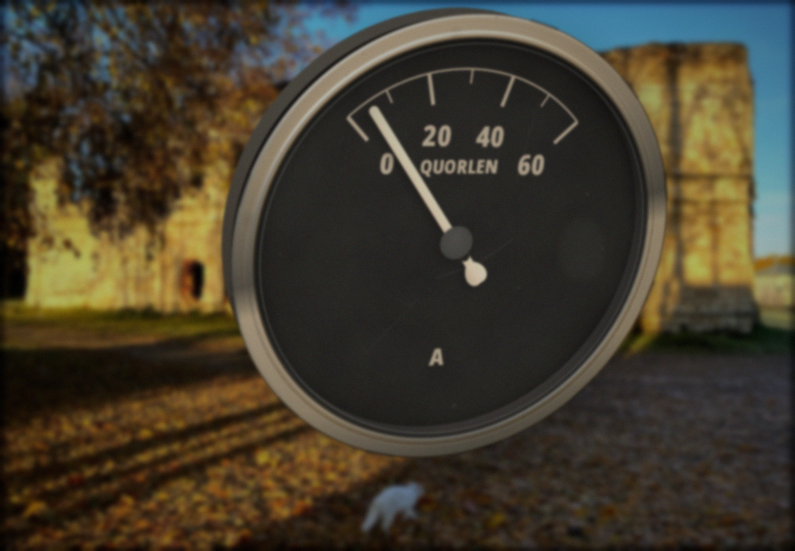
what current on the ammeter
5 A
